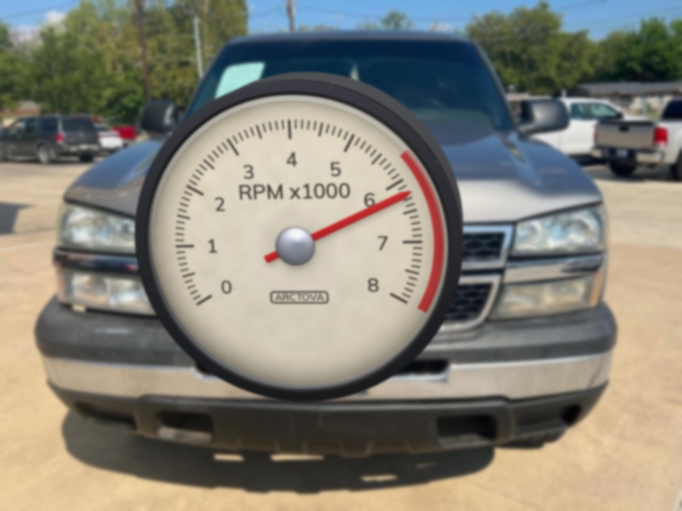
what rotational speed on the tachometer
6200 rpm
